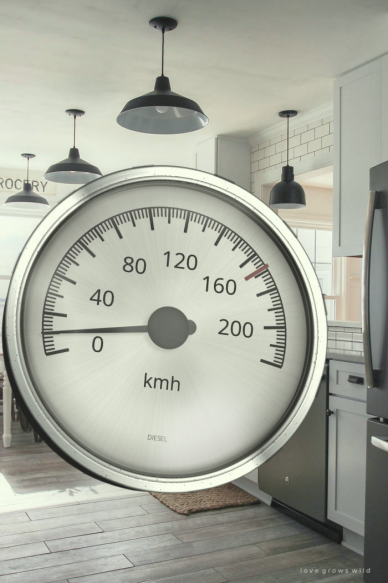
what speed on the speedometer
10 km/h
